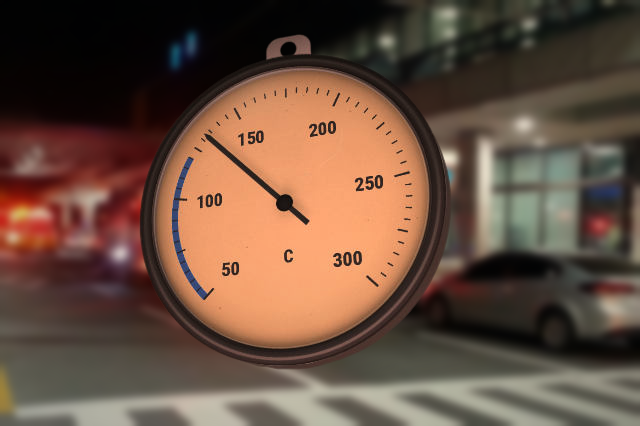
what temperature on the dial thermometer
132.5 °C
